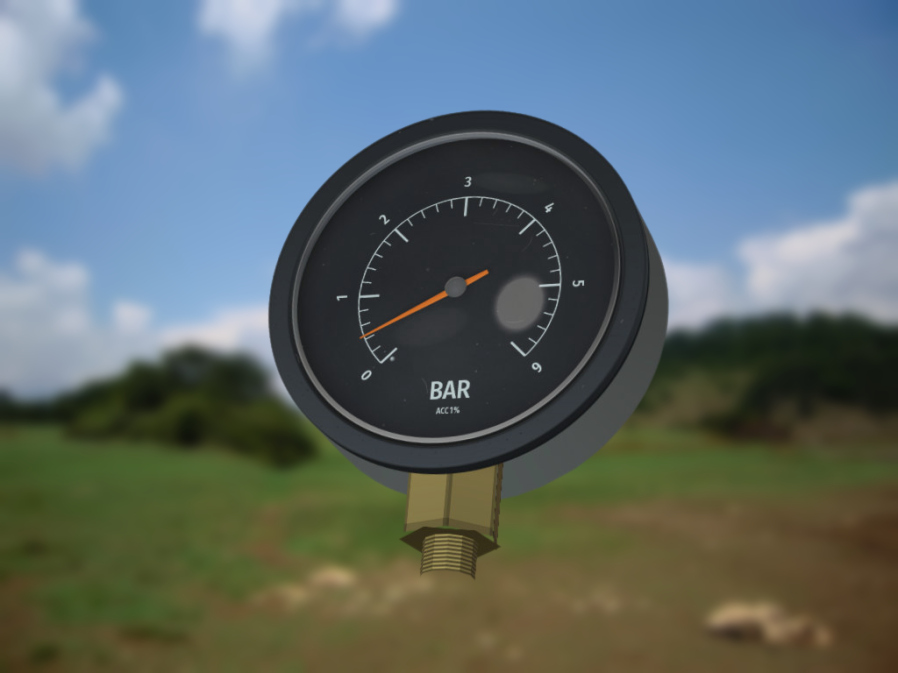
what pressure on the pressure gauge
0.4 bar
